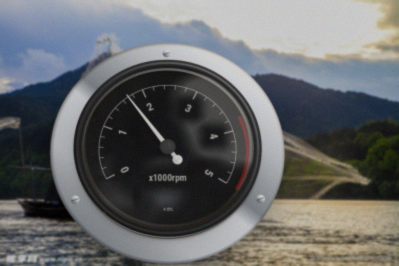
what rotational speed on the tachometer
1700 rpm
